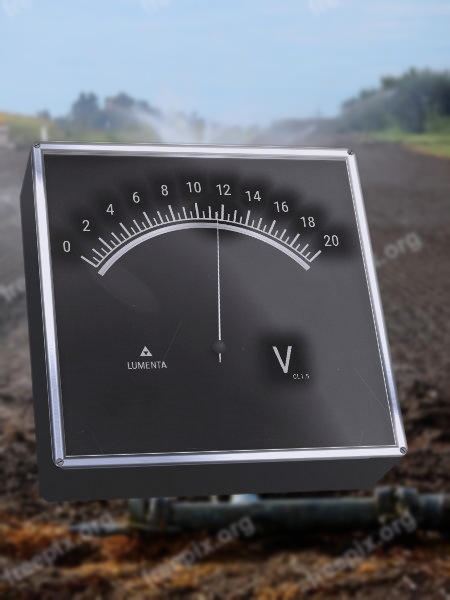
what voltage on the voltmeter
11.5 V
